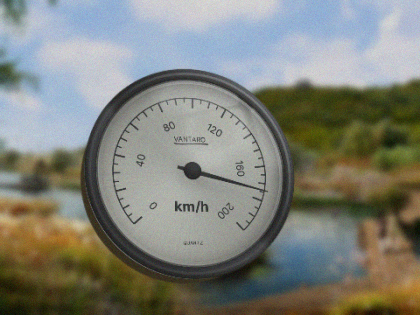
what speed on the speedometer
175 km/h
